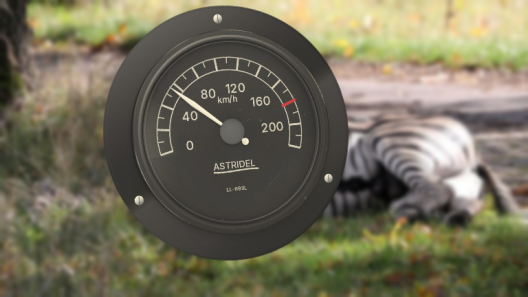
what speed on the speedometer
55 km/h
